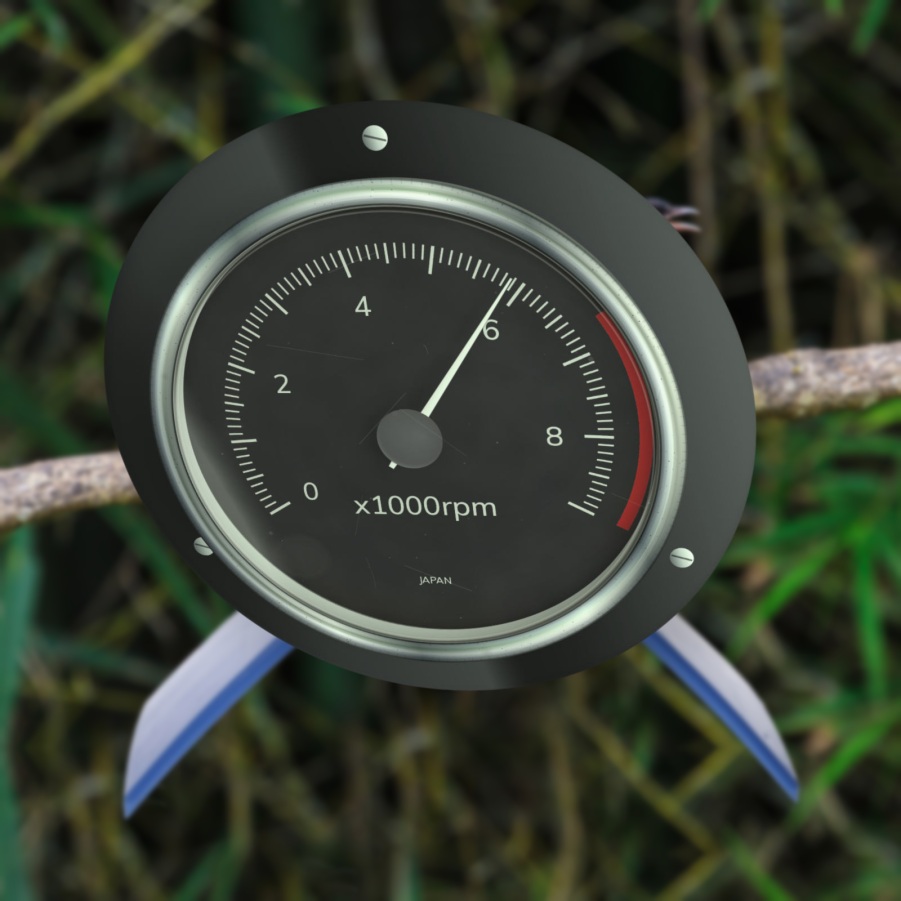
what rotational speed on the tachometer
5850 rpm
